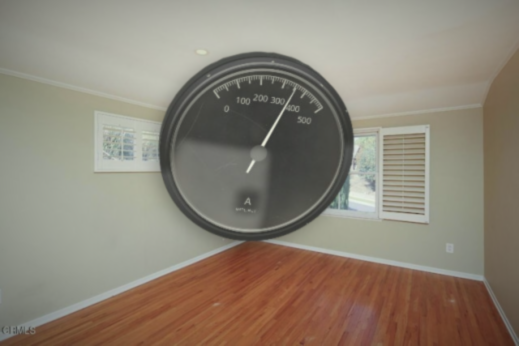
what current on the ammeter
350 A
